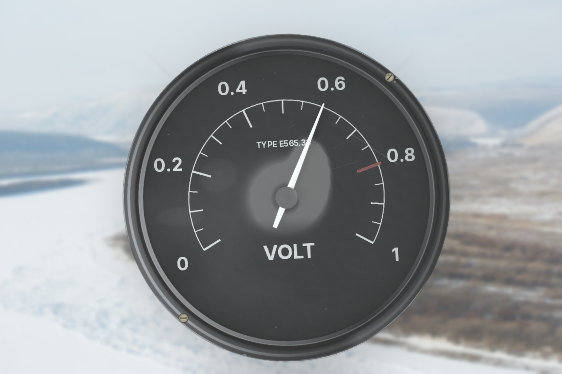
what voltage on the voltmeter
0.6 V
